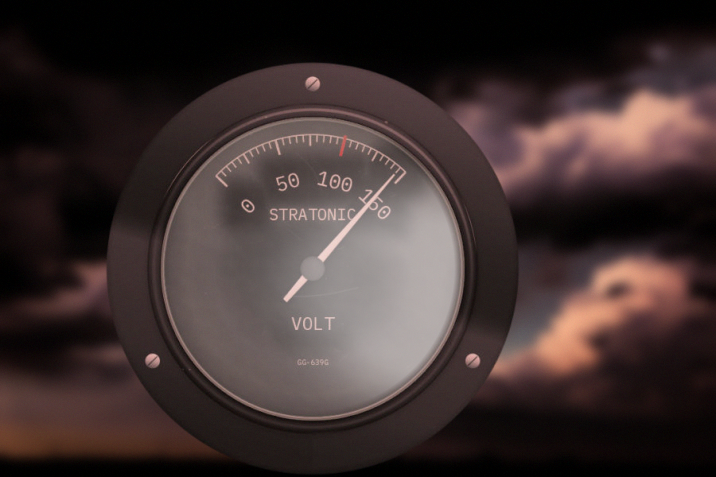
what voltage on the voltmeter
145 V
